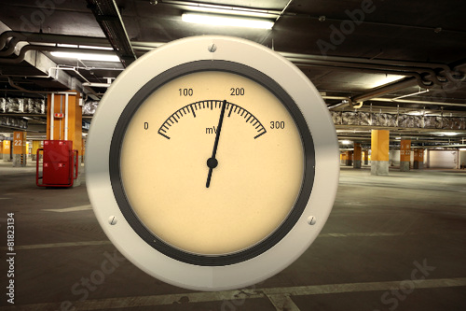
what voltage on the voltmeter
180 mV
